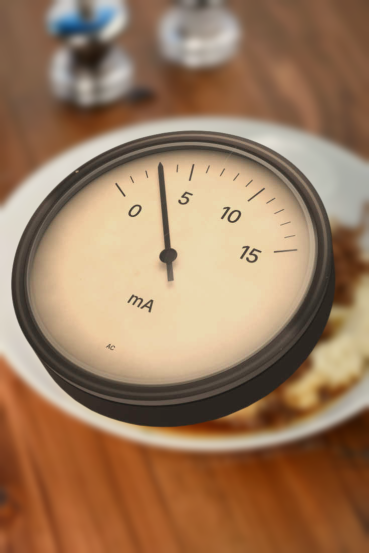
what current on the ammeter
3 mA
